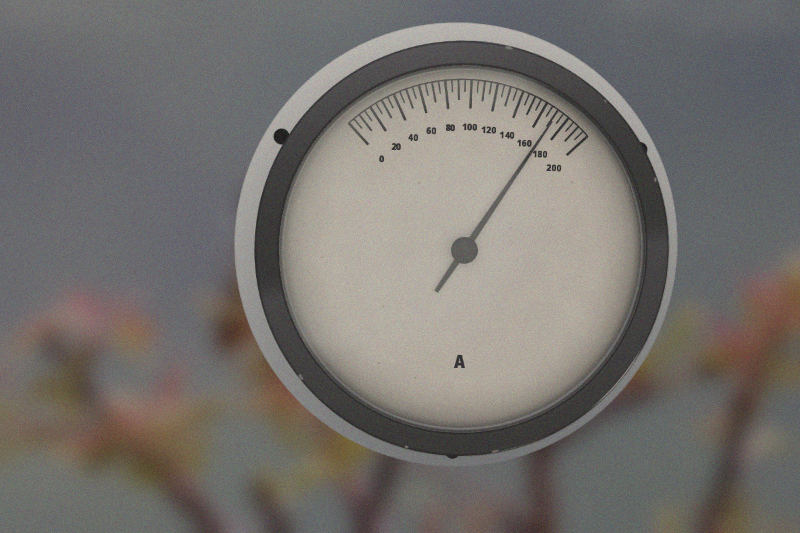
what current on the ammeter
170 A
